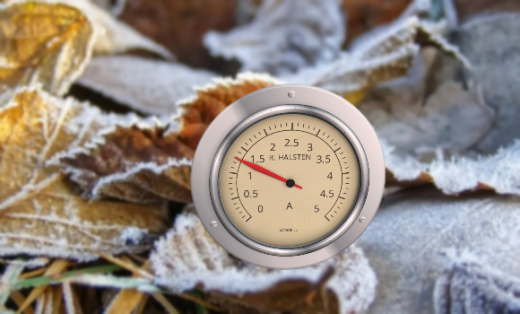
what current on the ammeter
1.3 A
